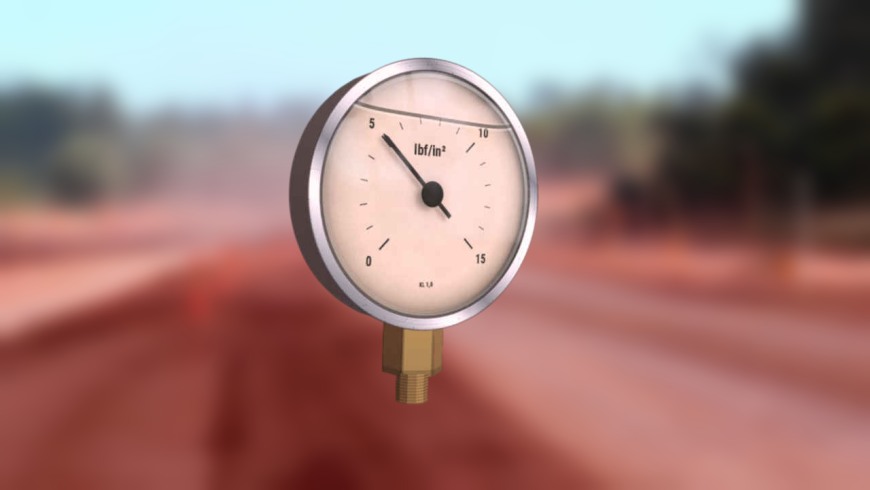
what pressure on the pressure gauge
5 psi
